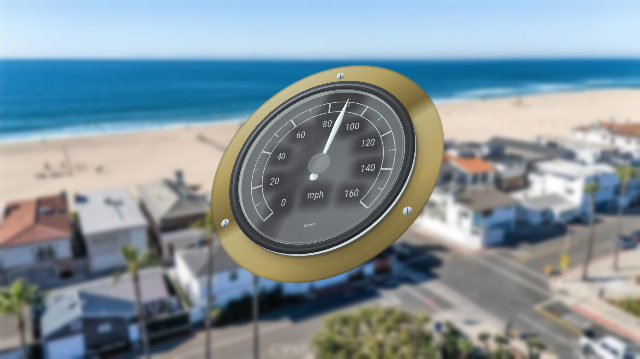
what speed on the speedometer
90 mph
